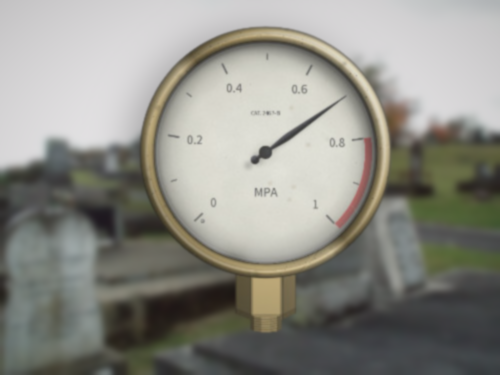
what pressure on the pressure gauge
0.7 MPa
